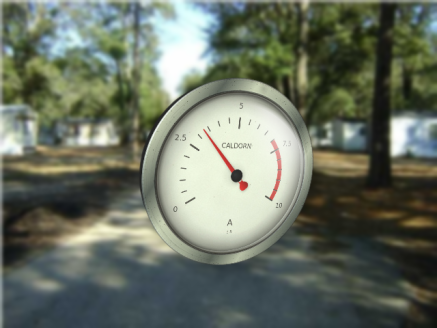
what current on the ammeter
3.25 A
